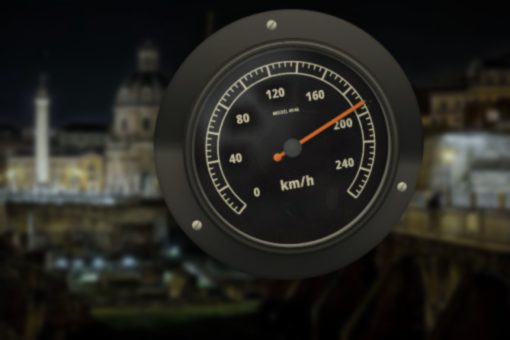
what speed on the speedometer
192 km/h
